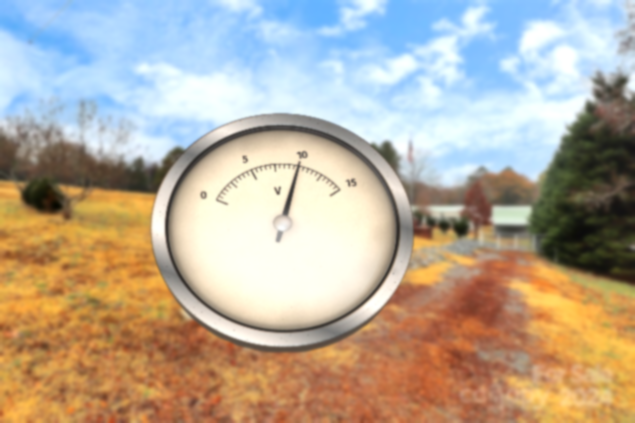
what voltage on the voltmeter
10 V
